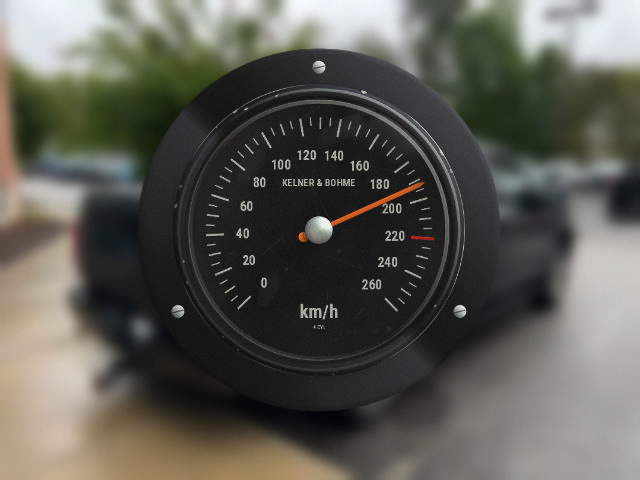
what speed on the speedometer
192.5 km/h
